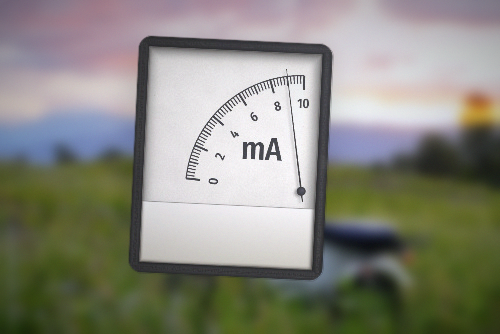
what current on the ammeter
9 mA
